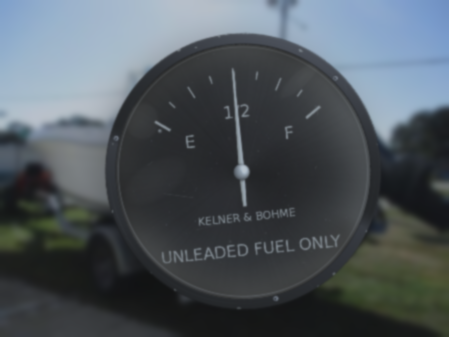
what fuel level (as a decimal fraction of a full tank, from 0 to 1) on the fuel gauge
0.5
